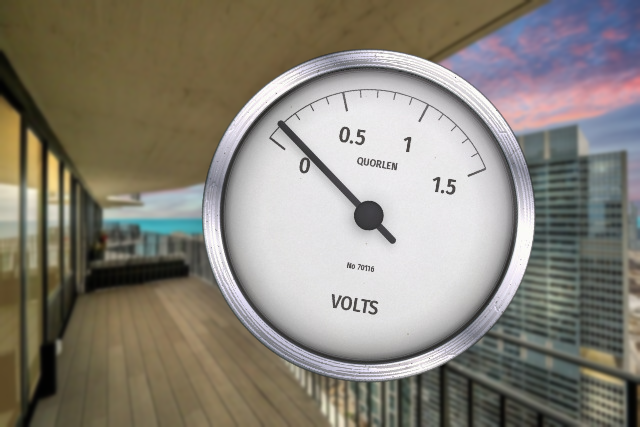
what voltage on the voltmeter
0.1 V
